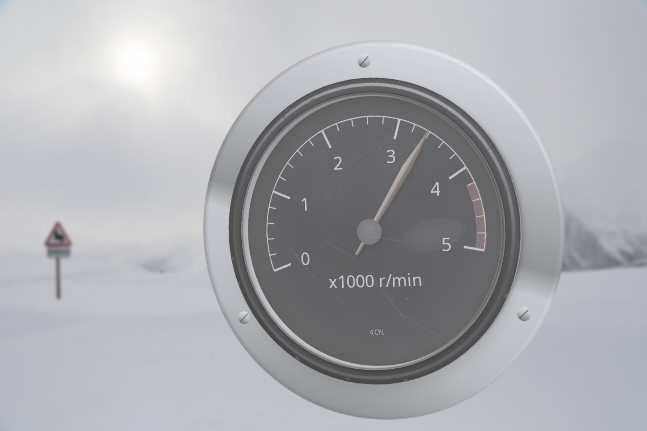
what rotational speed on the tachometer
3400 rpm
